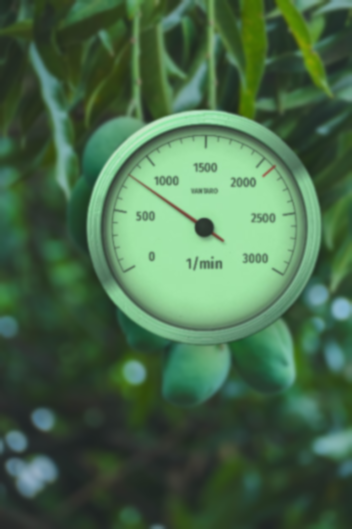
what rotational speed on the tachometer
800 rpm
